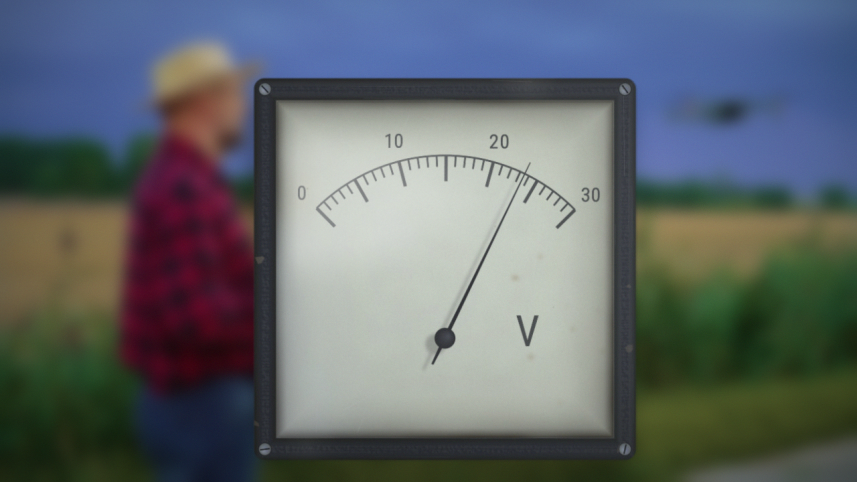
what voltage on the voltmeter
23.5 V
